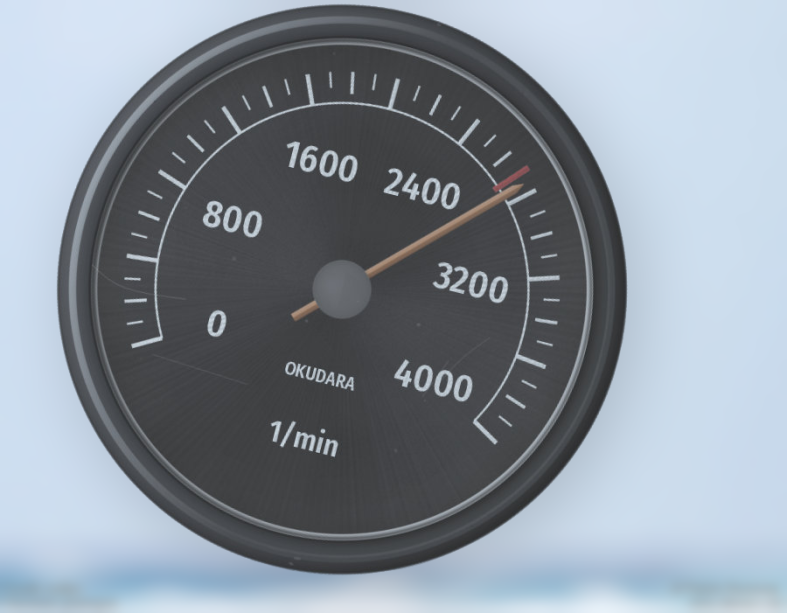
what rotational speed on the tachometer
2750 rpm
